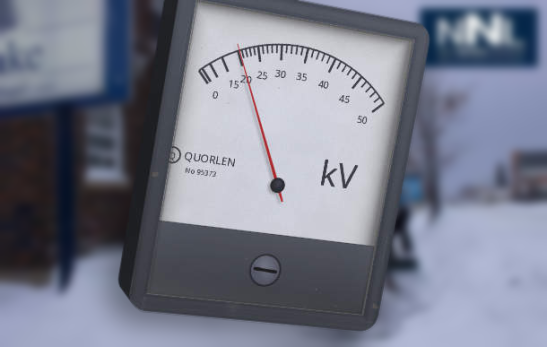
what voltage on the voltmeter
20 kV
